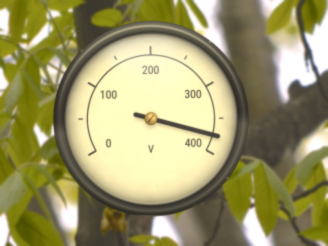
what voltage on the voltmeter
375 V
